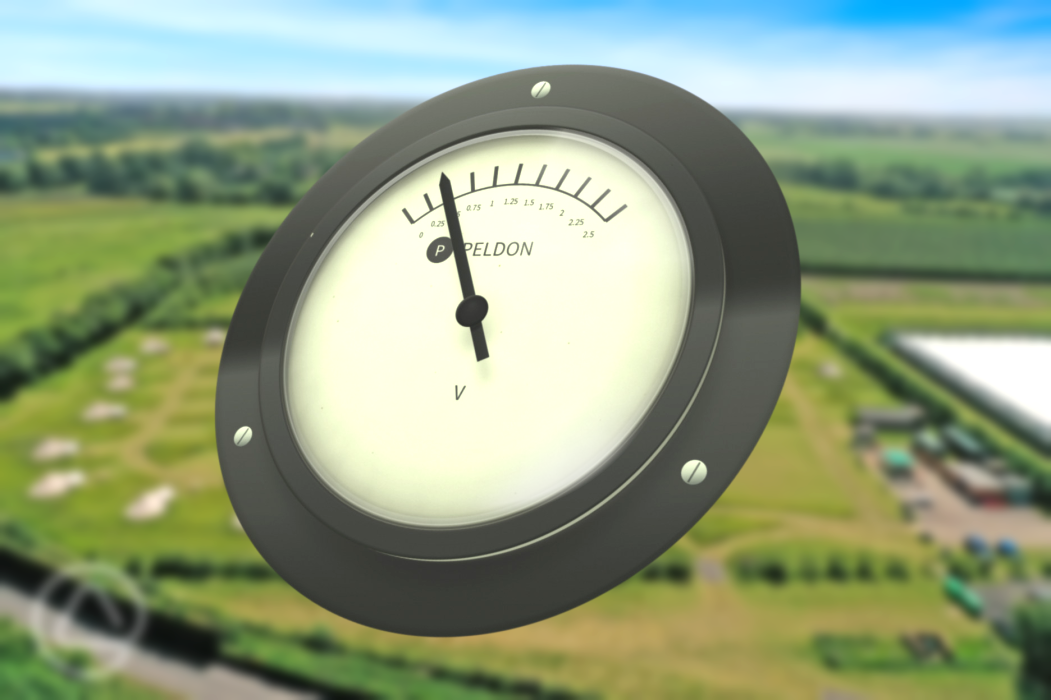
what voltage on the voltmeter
0.5 V
